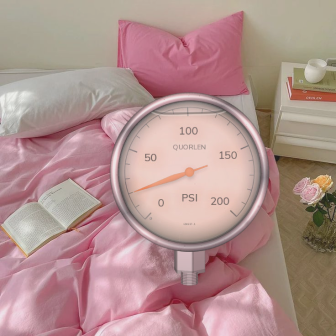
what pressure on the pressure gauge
20 psi
